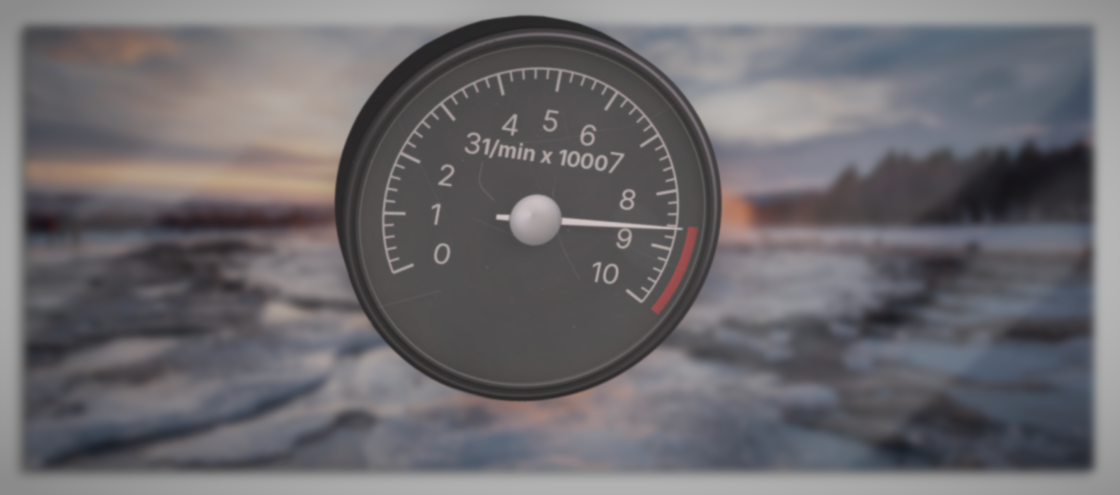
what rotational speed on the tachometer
8600 rpm
